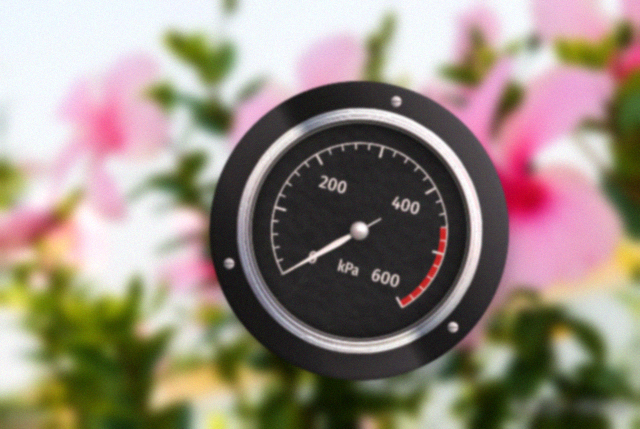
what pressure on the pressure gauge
0 kPa
